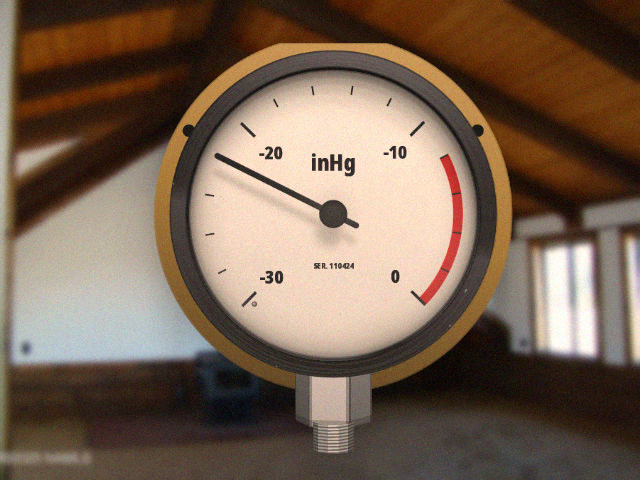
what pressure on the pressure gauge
-22 inHg
